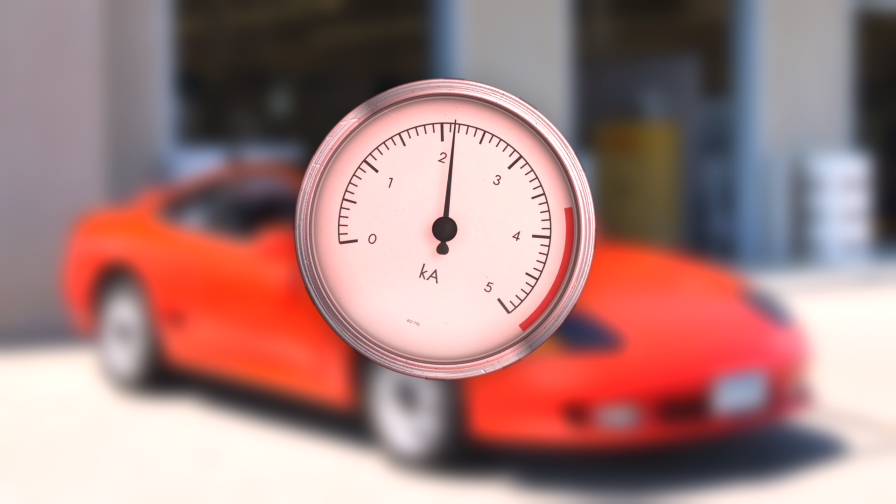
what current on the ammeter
2.15 kA
